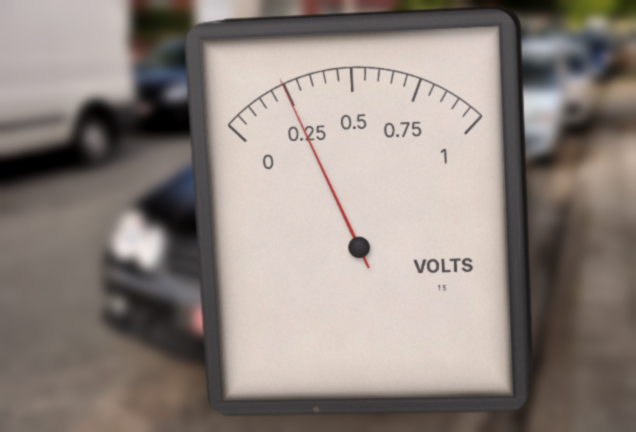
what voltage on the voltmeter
0.25 V
